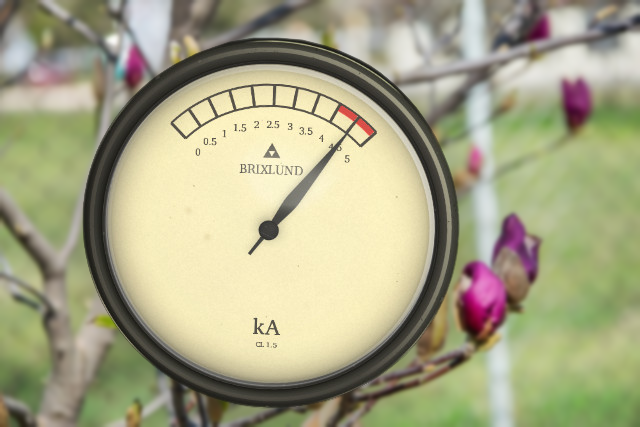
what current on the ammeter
4.5 kA
